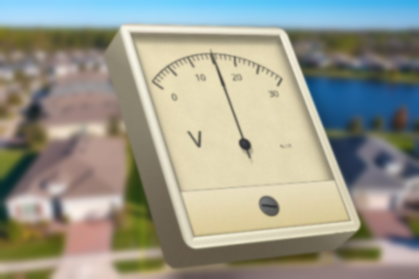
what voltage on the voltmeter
15 V
